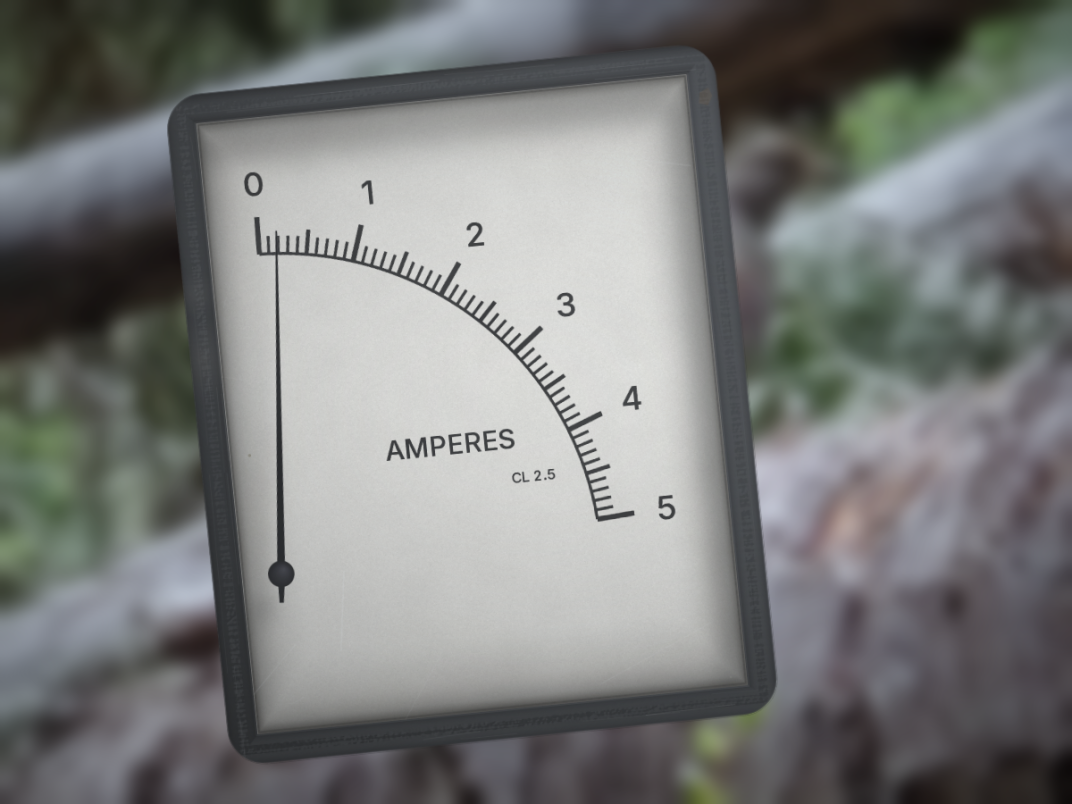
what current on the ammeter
0.2 A
